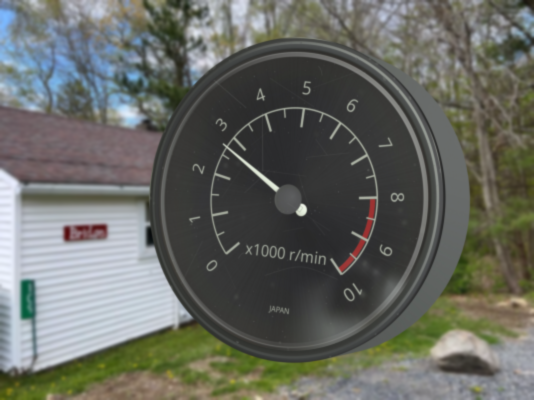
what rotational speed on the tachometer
2750 rpm
